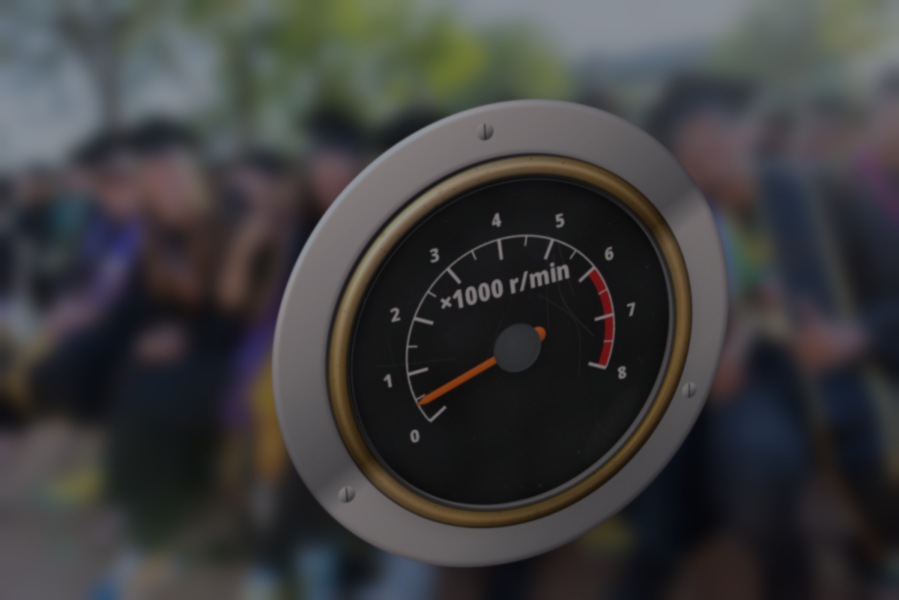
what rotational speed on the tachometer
500 rpm
